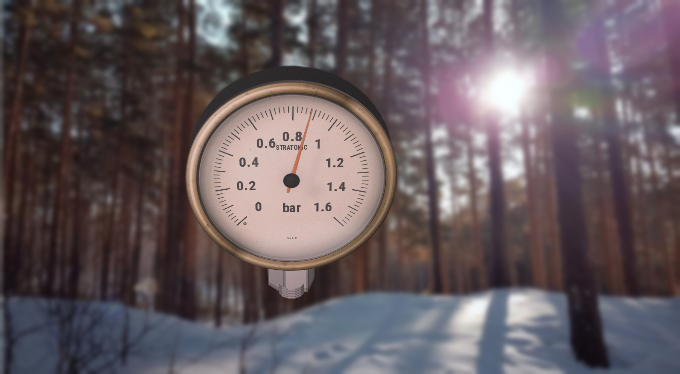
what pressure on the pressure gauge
0.88 bar
